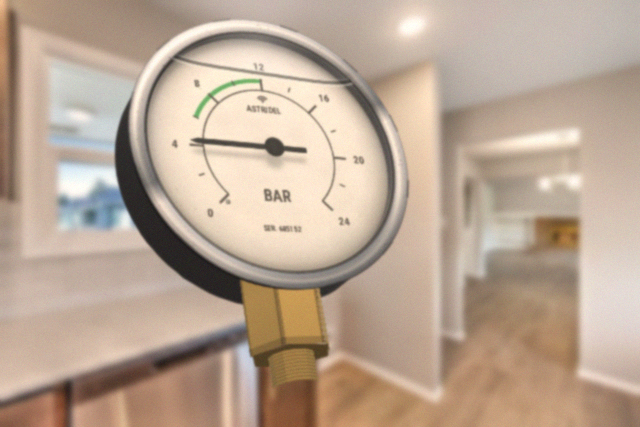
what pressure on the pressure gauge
4 bar
